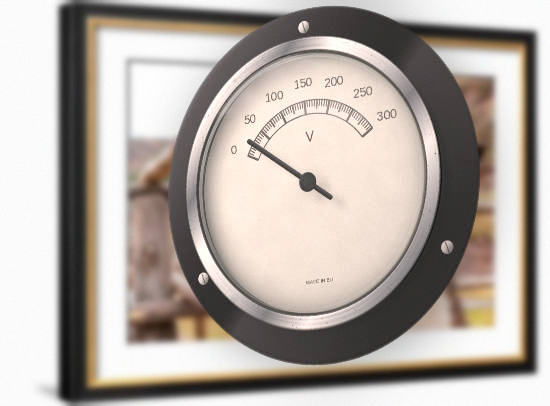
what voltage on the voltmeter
25 V
